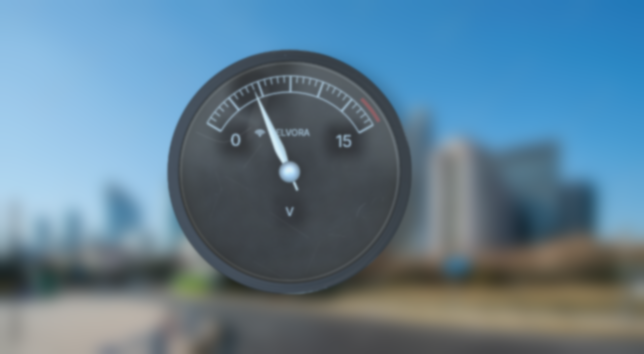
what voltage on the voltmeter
4.5 V
